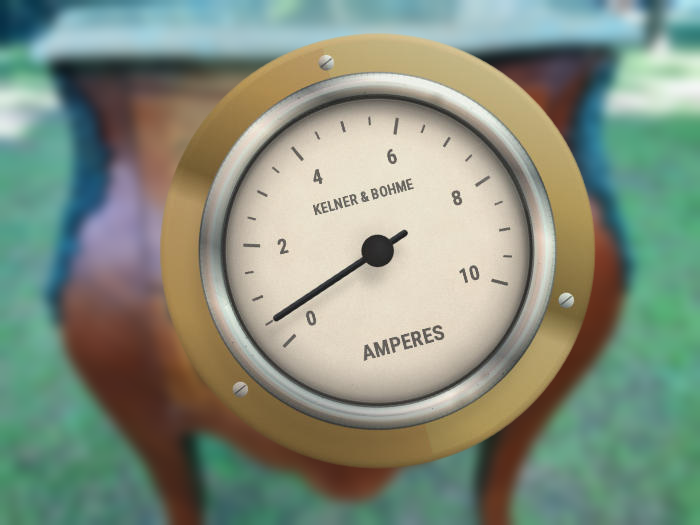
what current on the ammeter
0.5 A
